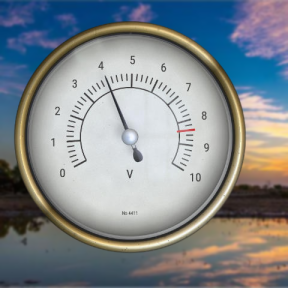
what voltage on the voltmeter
4 V
